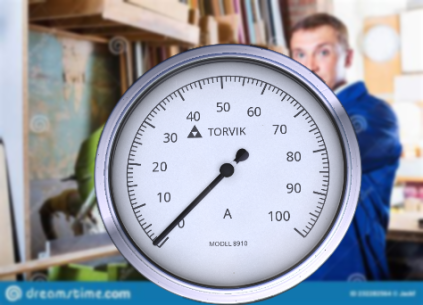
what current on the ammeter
1 A
